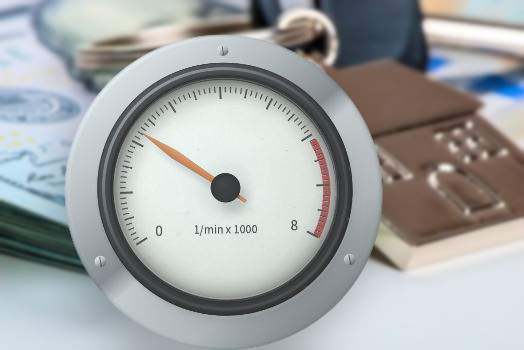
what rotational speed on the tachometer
2200 rpm
